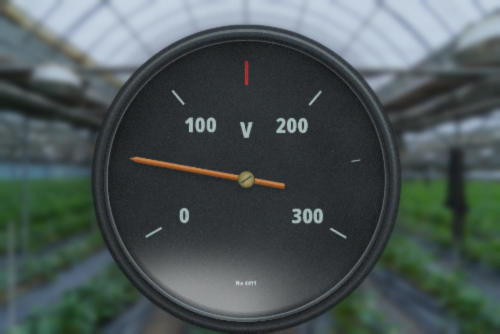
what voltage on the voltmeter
50 V
